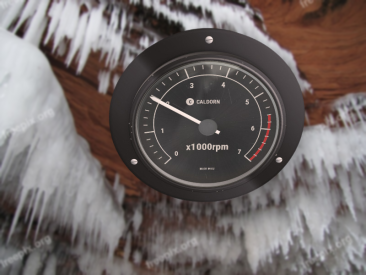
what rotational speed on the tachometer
2000 rpm
